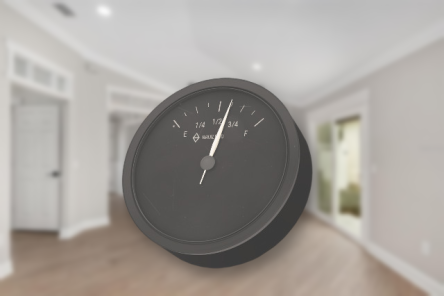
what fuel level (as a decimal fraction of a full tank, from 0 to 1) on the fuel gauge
0.625
